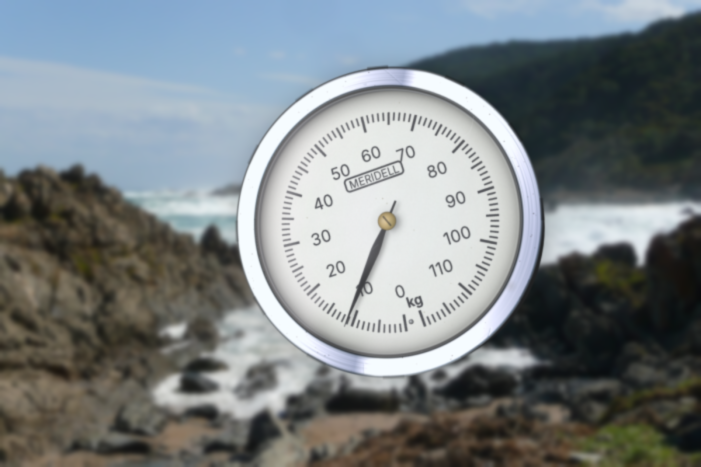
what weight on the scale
11 kg
